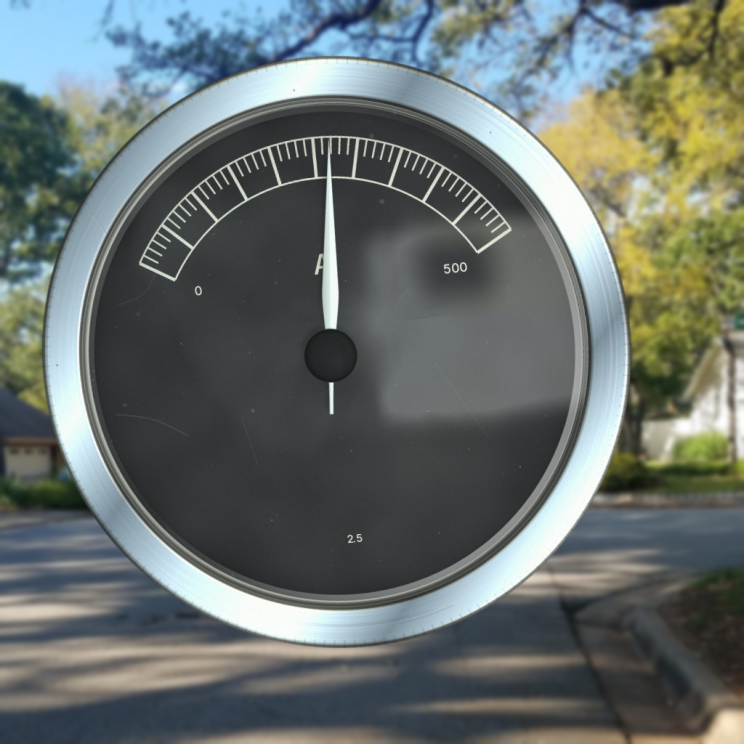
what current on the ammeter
270 A
